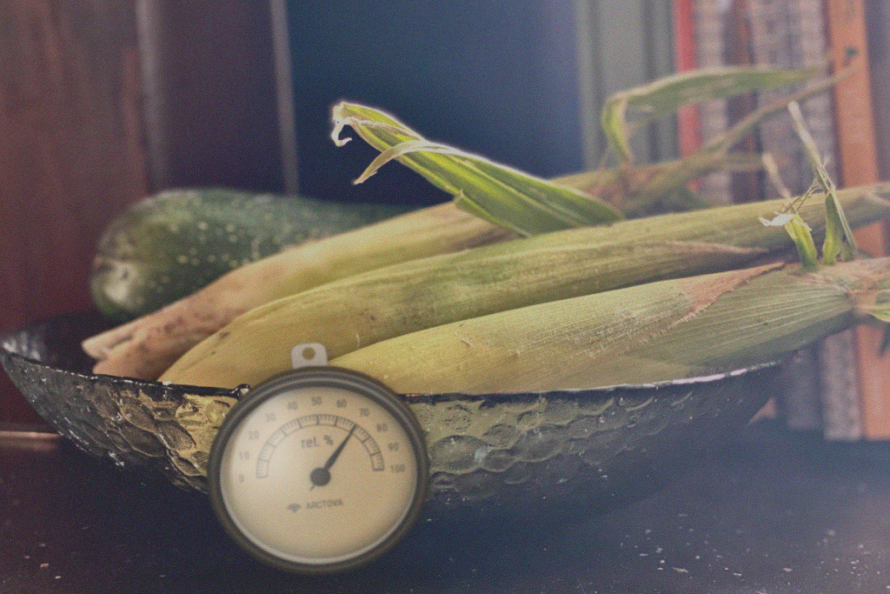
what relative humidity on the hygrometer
70 %
